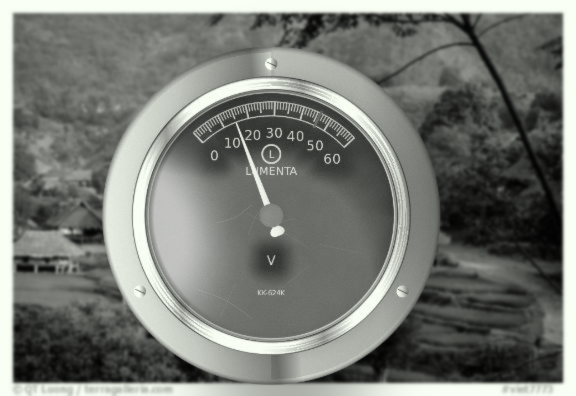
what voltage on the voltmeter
15 V
